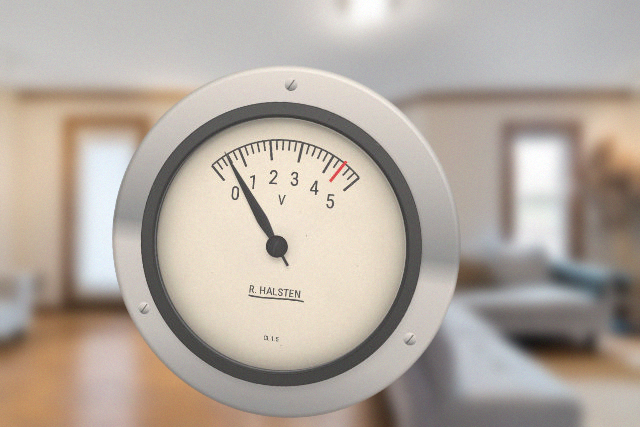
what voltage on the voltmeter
0.6 V
